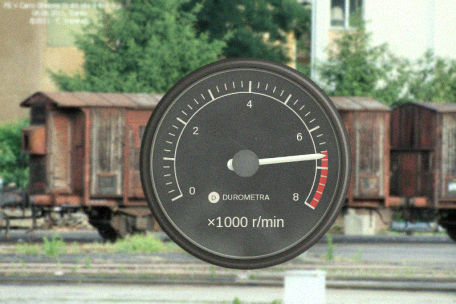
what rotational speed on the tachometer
6700 rpm
